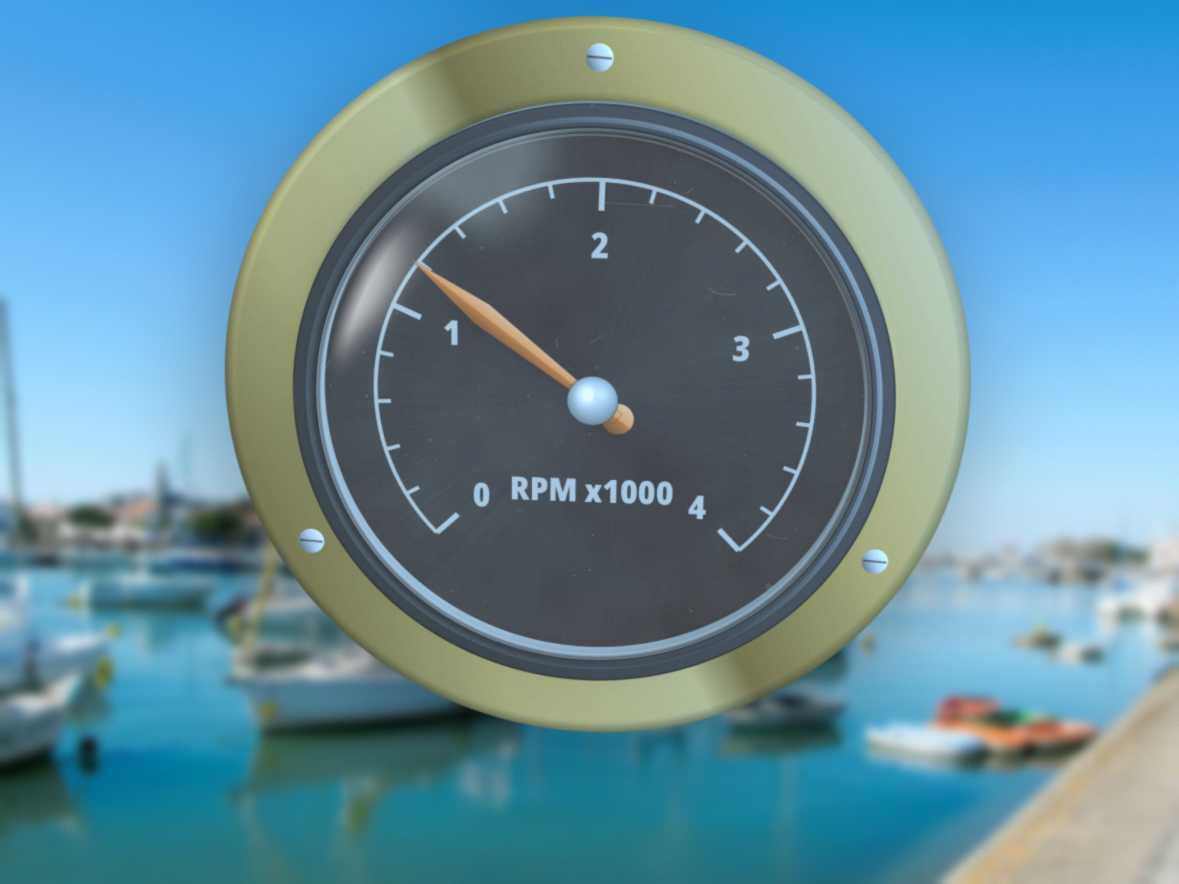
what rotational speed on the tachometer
1200 rpm
